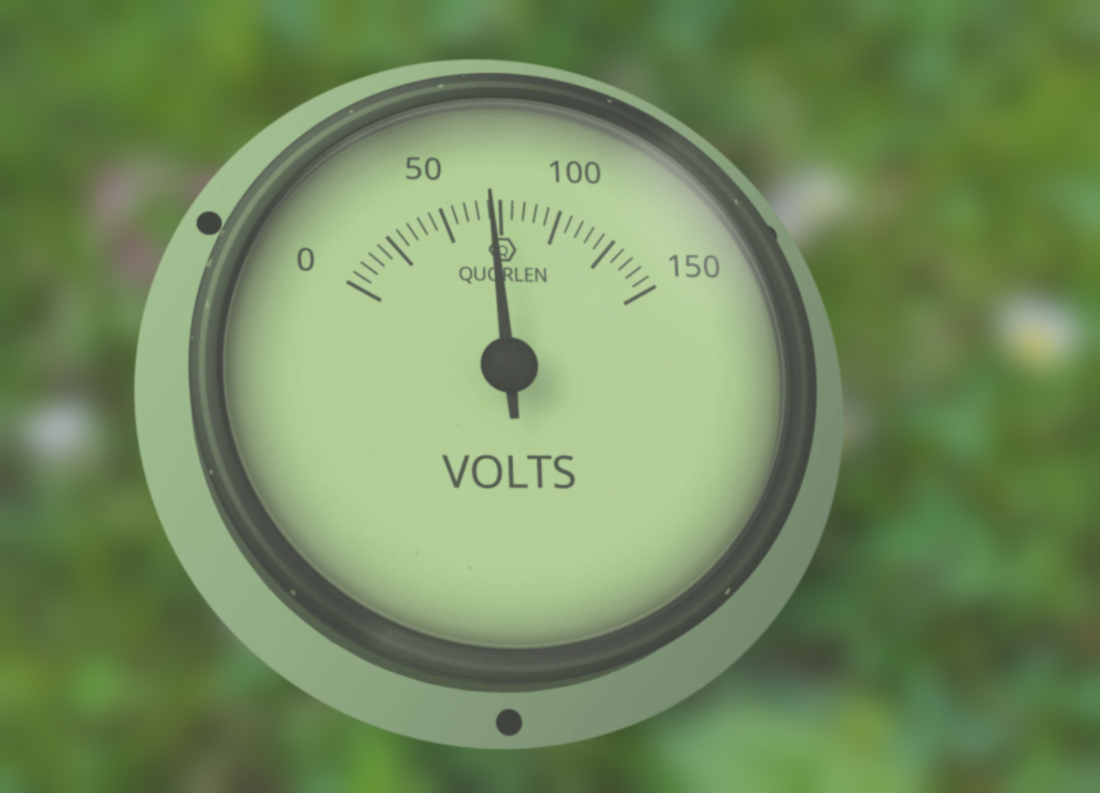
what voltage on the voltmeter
70 V
